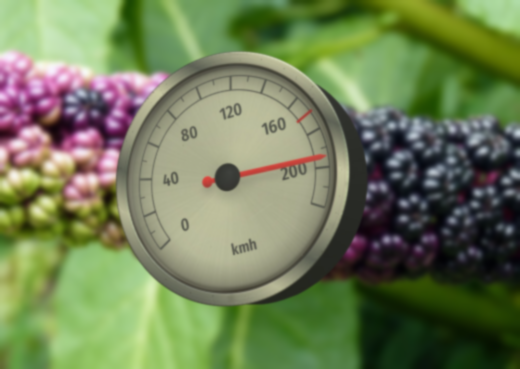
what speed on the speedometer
195 km/h
